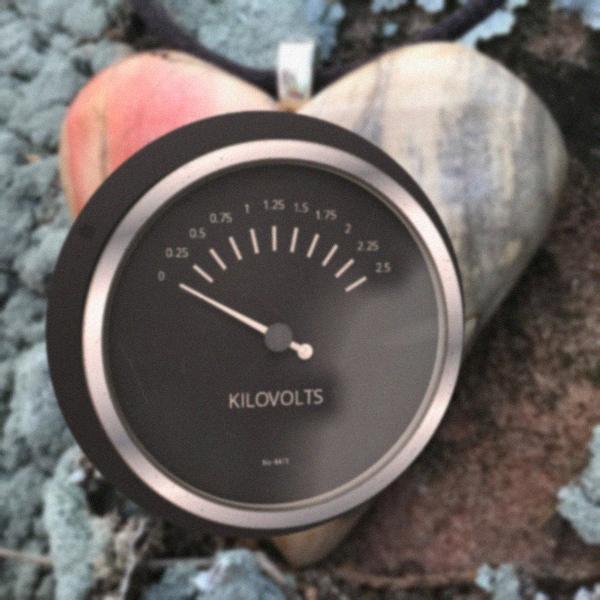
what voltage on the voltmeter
0 kV
